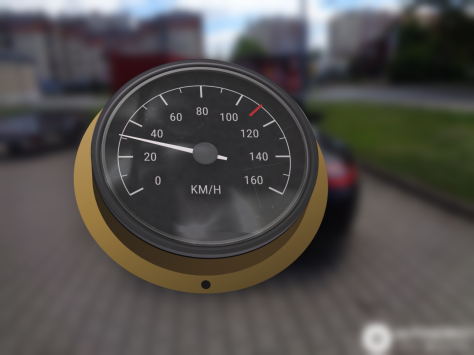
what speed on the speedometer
30 km/h
